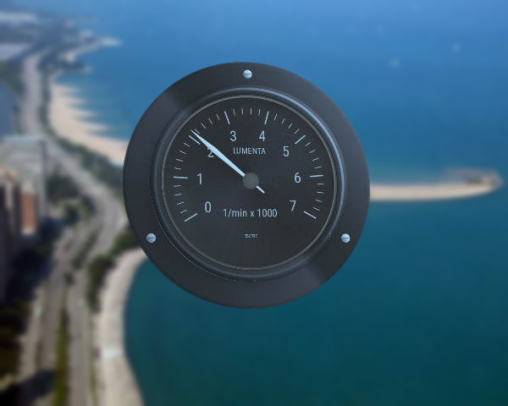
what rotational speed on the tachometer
2100 rpm
